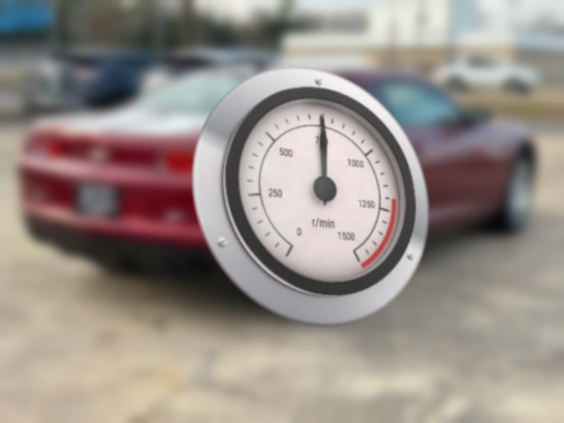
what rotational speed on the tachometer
750 rpm
